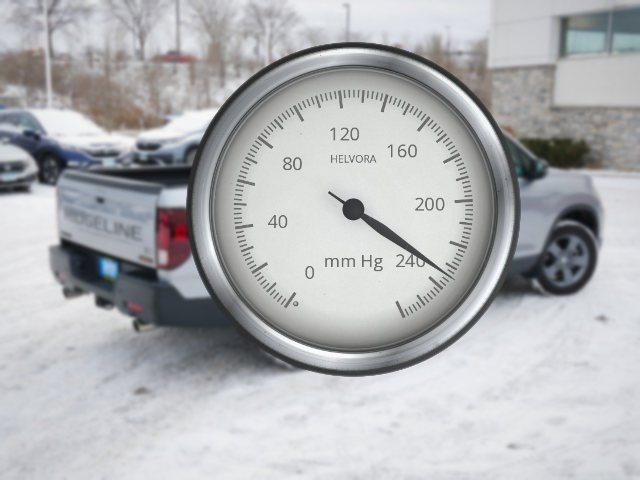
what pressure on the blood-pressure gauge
234 mmHg
